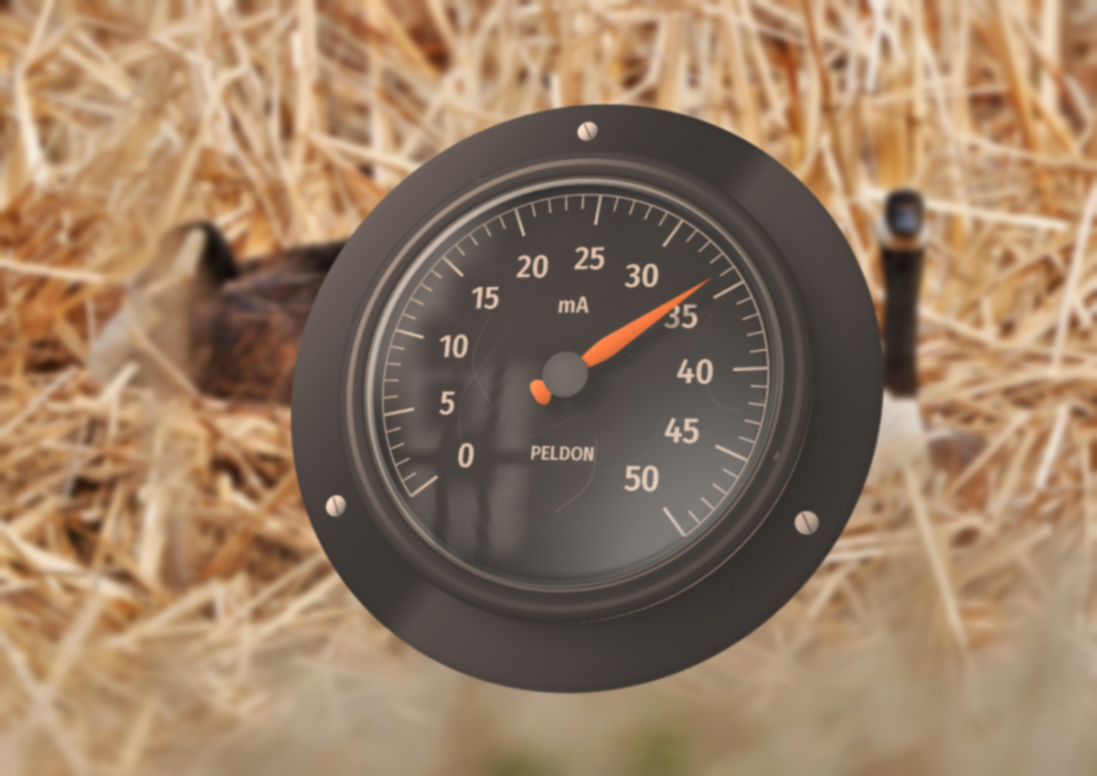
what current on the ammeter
34 mA
